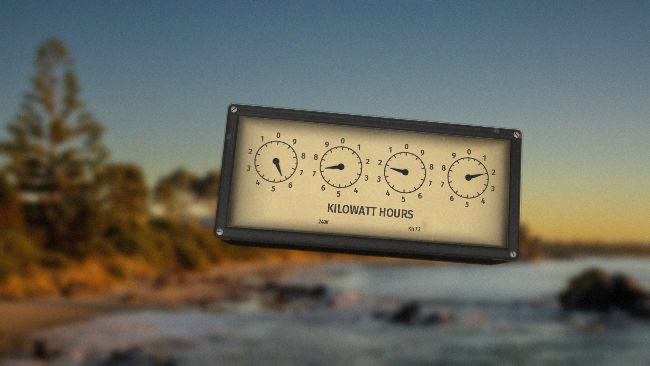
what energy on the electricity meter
5722 kWh
